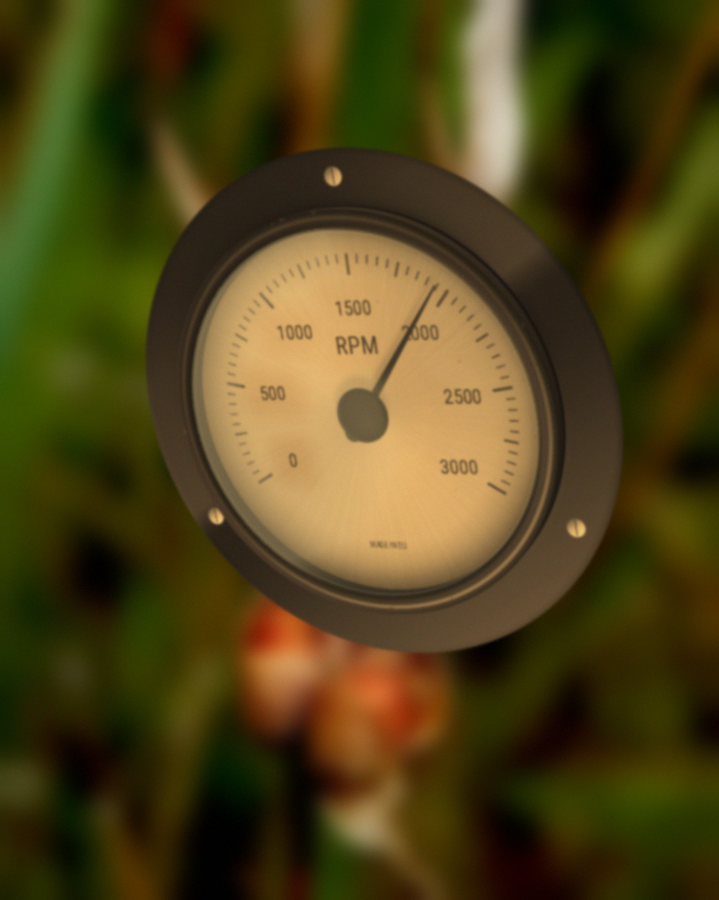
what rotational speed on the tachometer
1950 rpm
